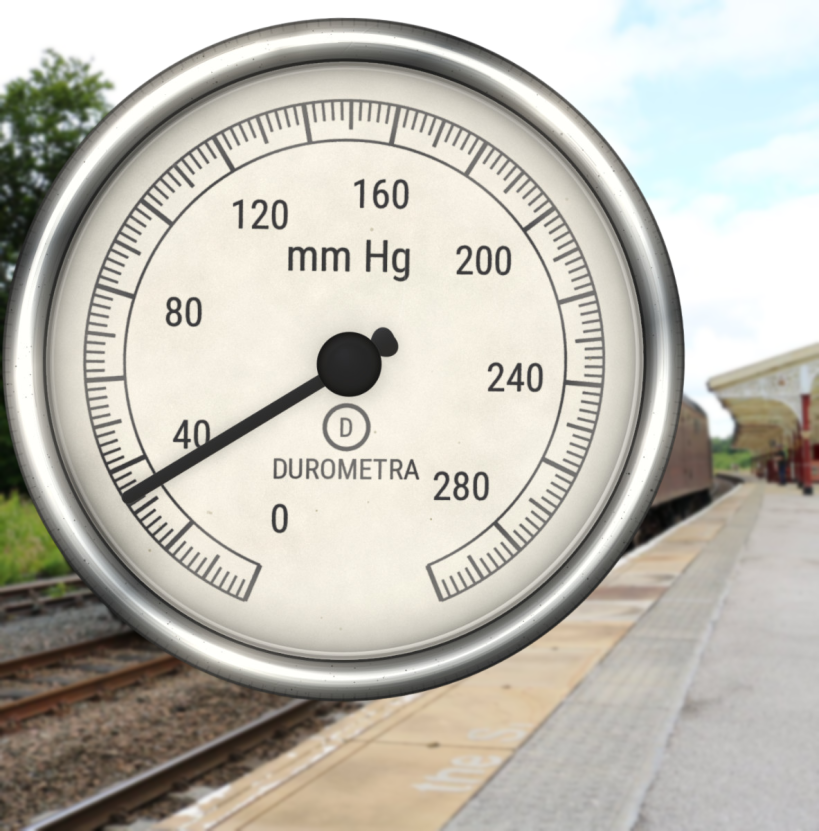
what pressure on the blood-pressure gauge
34 mmHg
